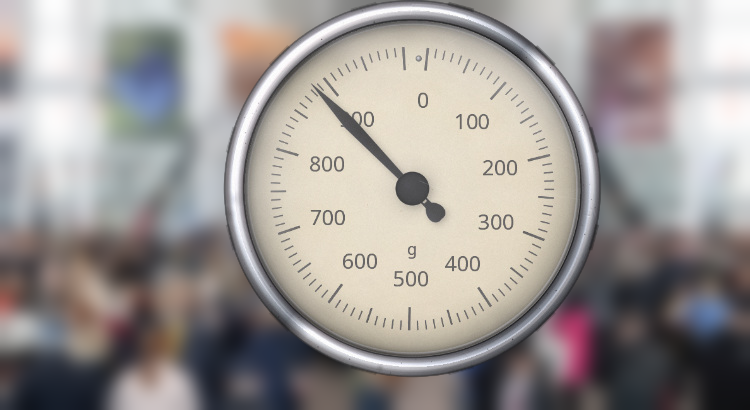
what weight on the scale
885 g
